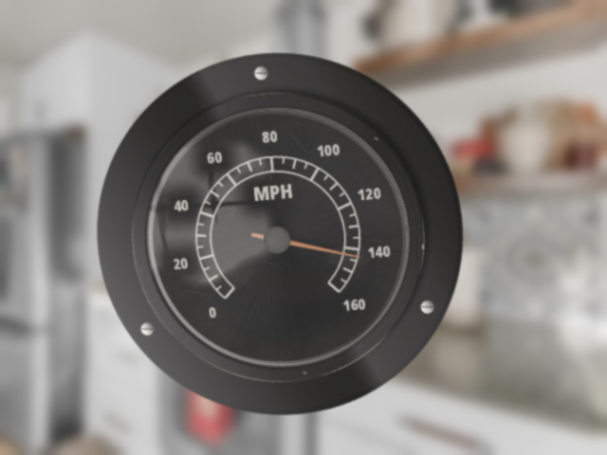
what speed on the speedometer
142.5 mph
